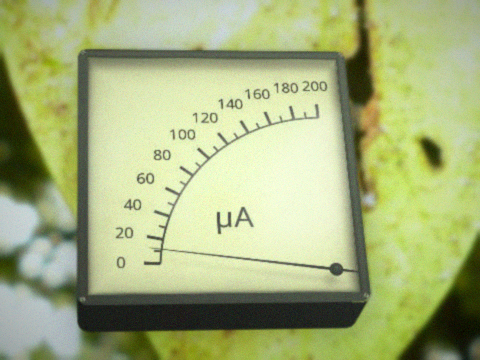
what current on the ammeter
10 µA
